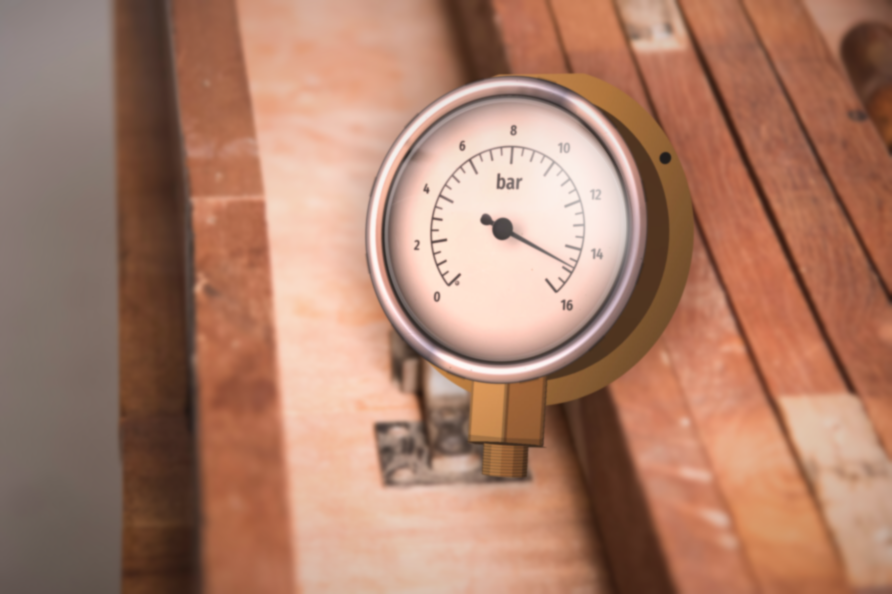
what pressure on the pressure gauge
14.75 bar
